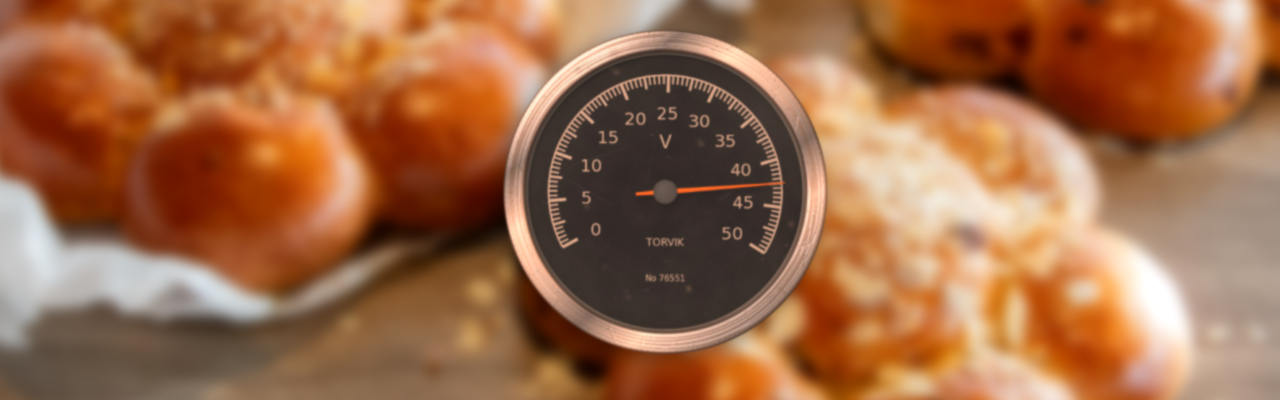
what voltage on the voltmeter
42.5 V
